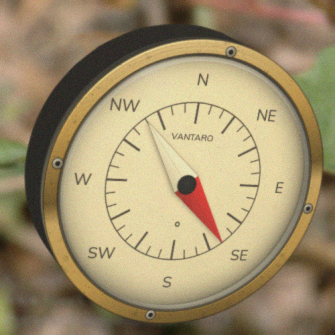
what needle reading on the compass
140 °
